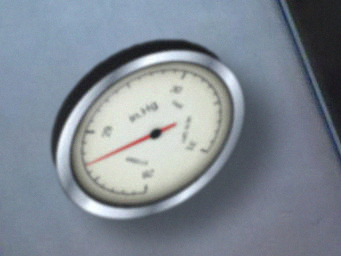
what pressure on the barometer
28.7 inHg
